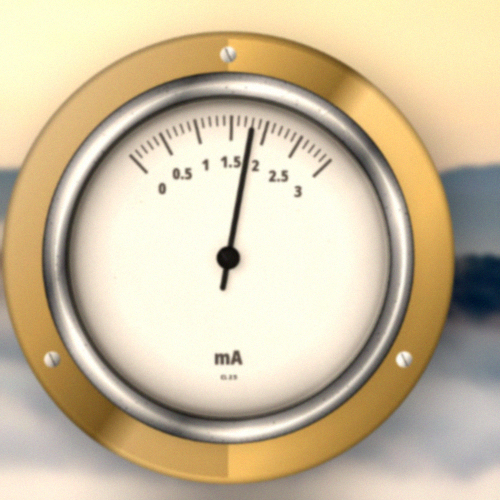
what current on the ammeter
1.8 mA
